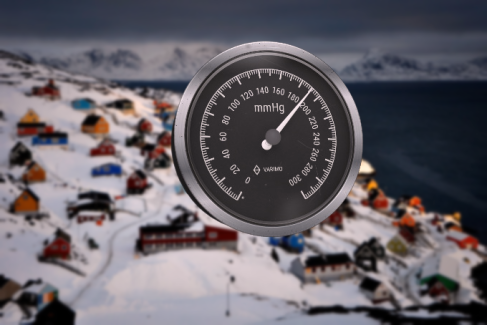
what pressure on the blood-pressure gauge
190 mmHg
